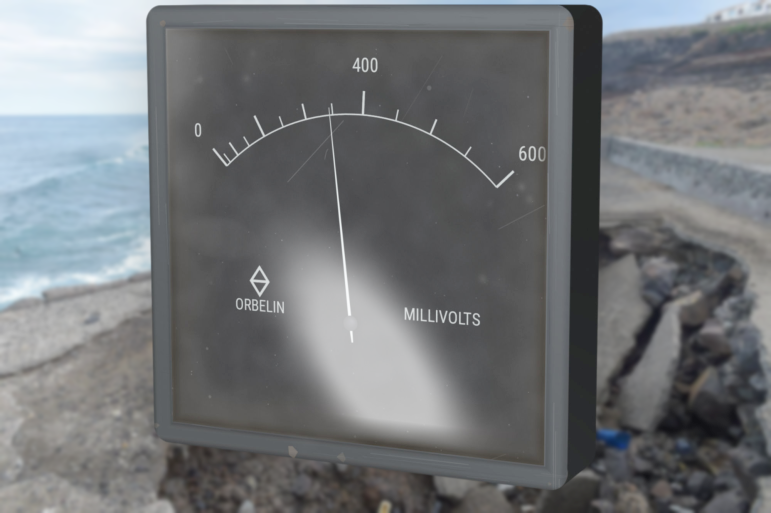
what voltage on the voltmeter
350 mV
